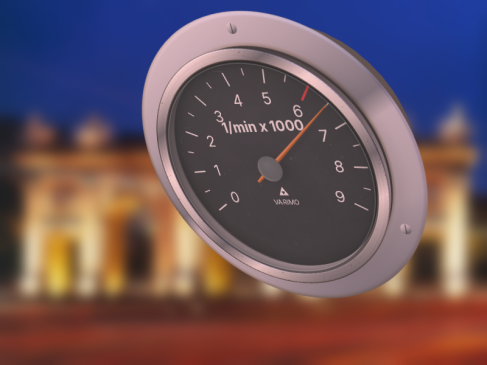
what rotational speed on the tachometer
6500 rpm
